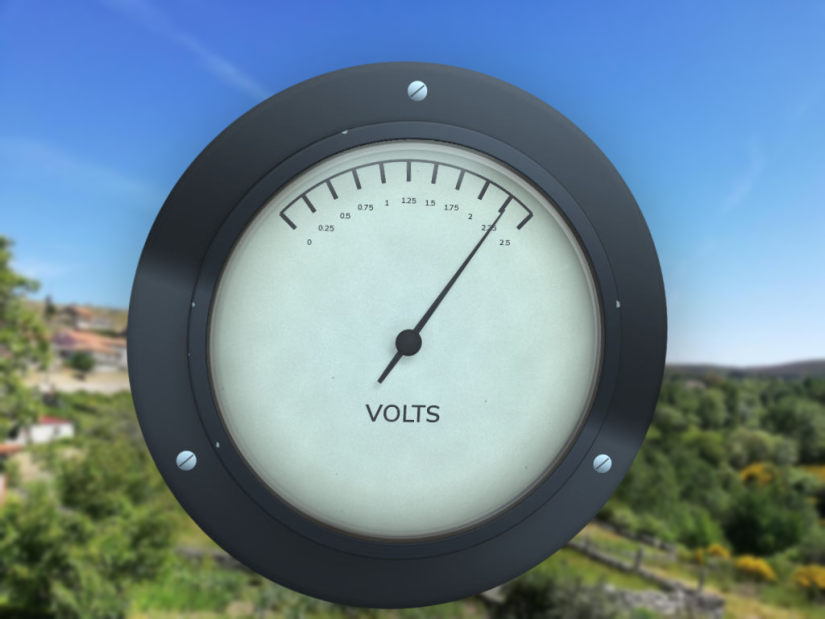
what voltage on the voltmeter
2.25 V
